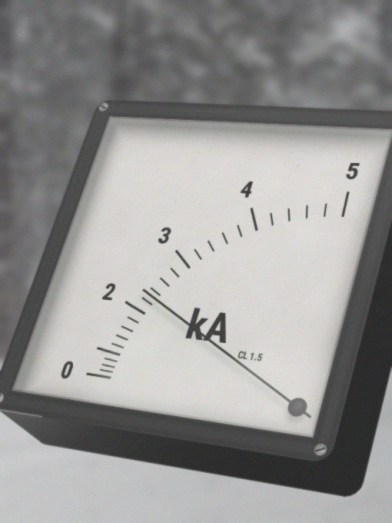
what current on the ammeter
2.3 kA
